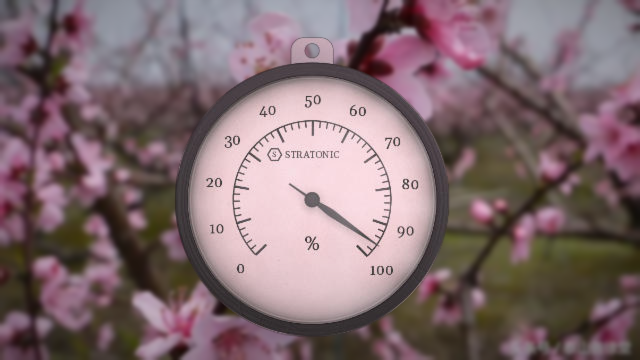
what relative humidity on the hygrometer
96 %
